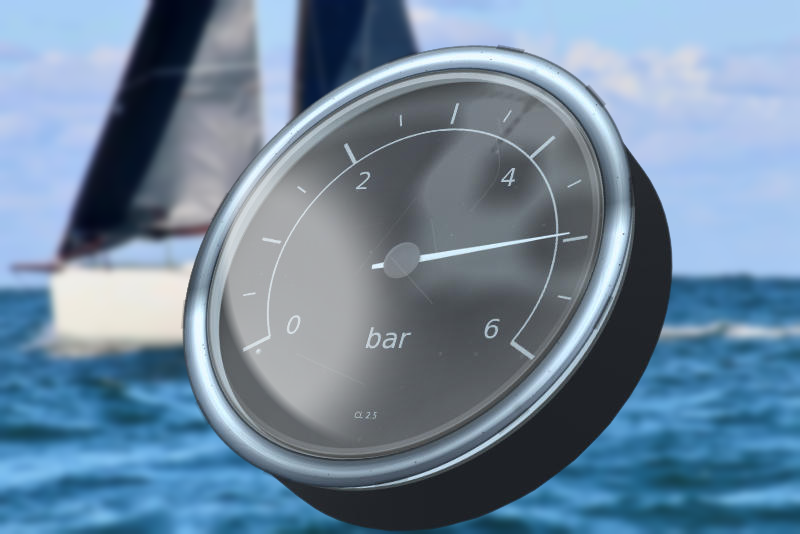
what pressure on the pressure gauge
5 bar
